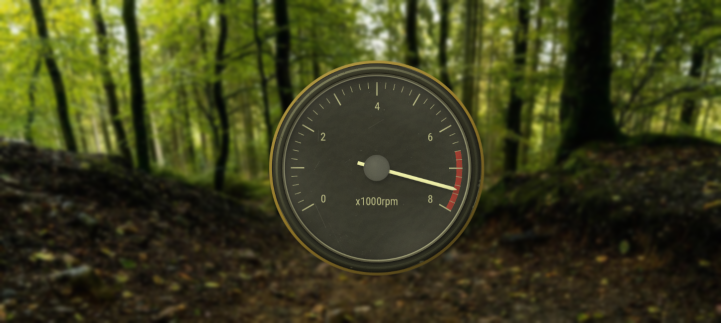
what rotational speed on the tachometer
7500 rpm
